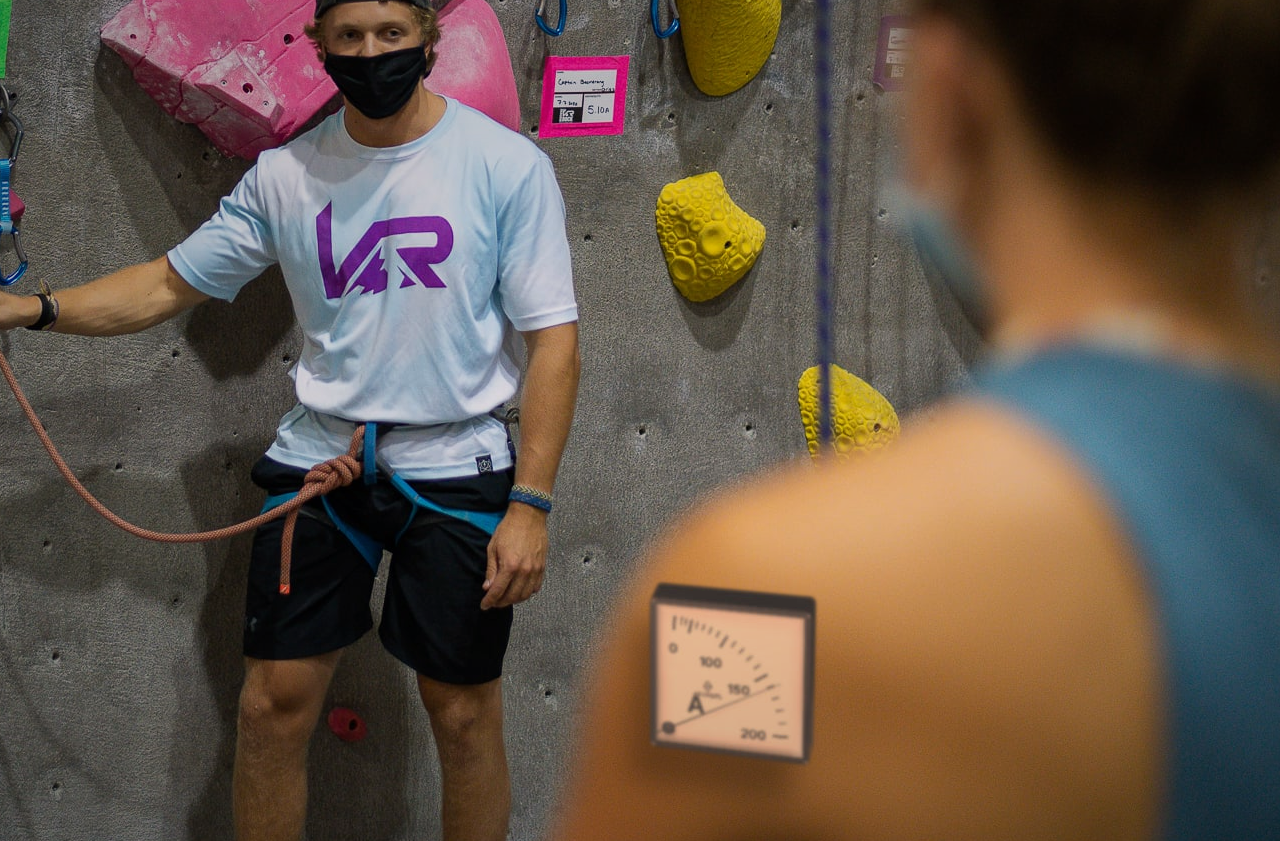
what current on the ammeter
160 A
